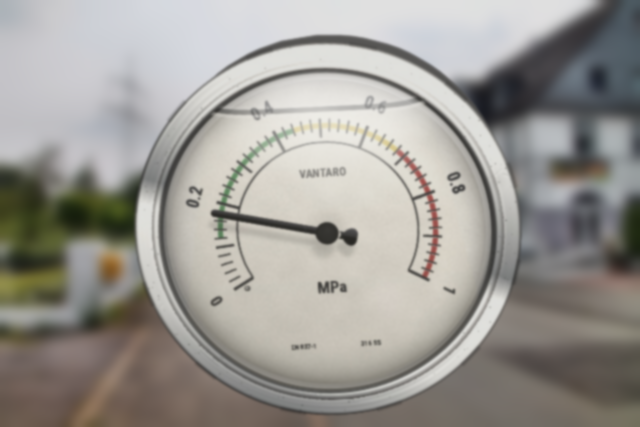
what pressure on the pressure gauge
0.18 MPa
